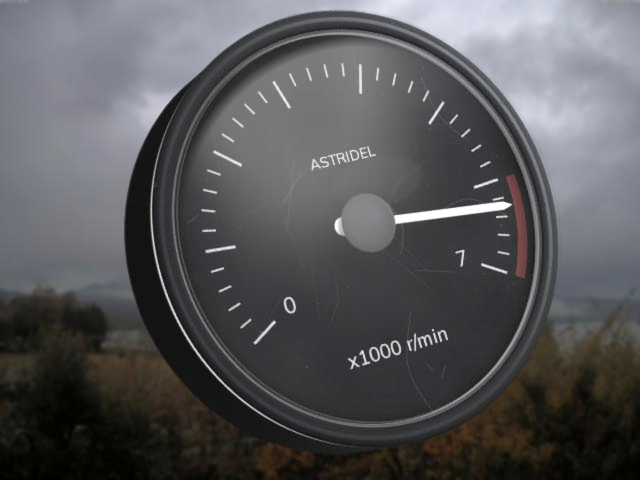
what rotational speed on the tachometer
6300 rpm
